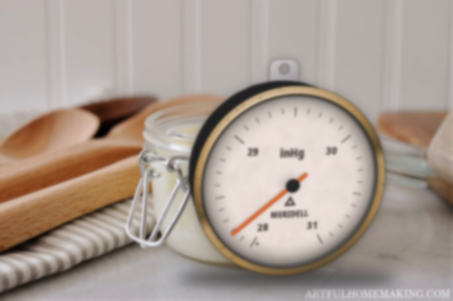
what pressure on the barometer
28.2 inHg
